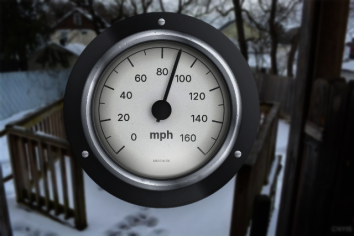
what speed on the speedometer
90 mph
